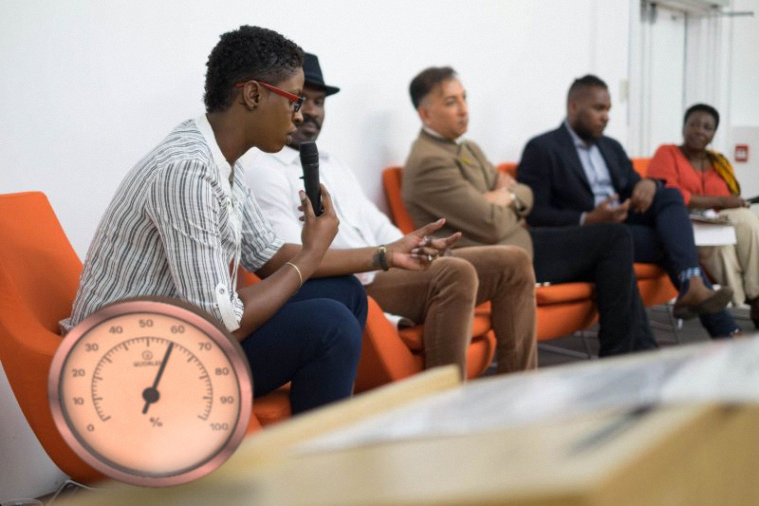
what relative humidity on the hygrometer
60 %
